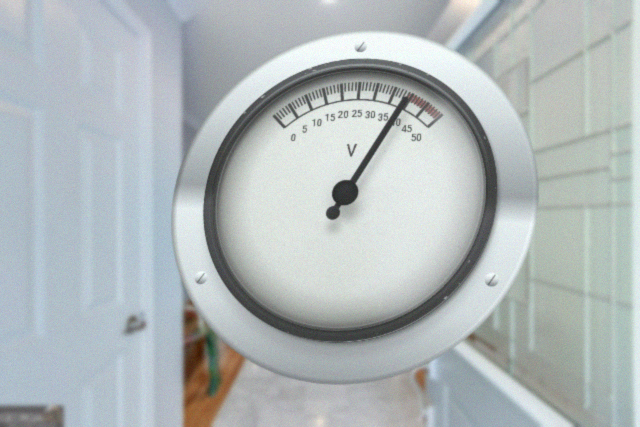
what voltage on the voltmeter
40 V
